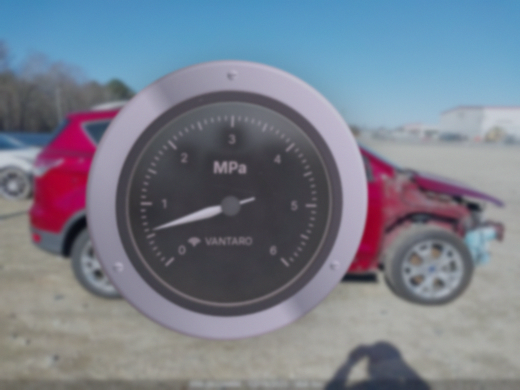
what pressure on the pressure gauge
0.6 MPa
